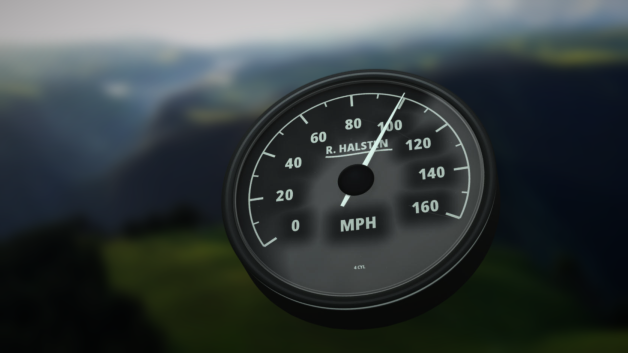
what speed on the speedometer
100 mph
